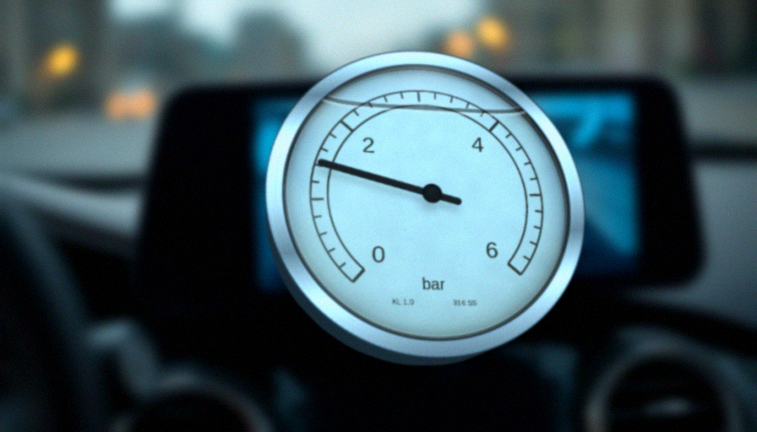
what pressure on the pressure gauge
1.4 bar
